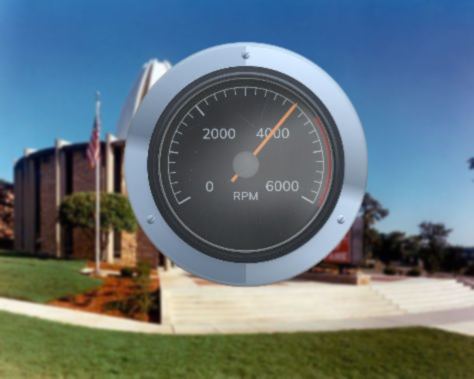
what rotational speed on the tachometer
4000 rpm
